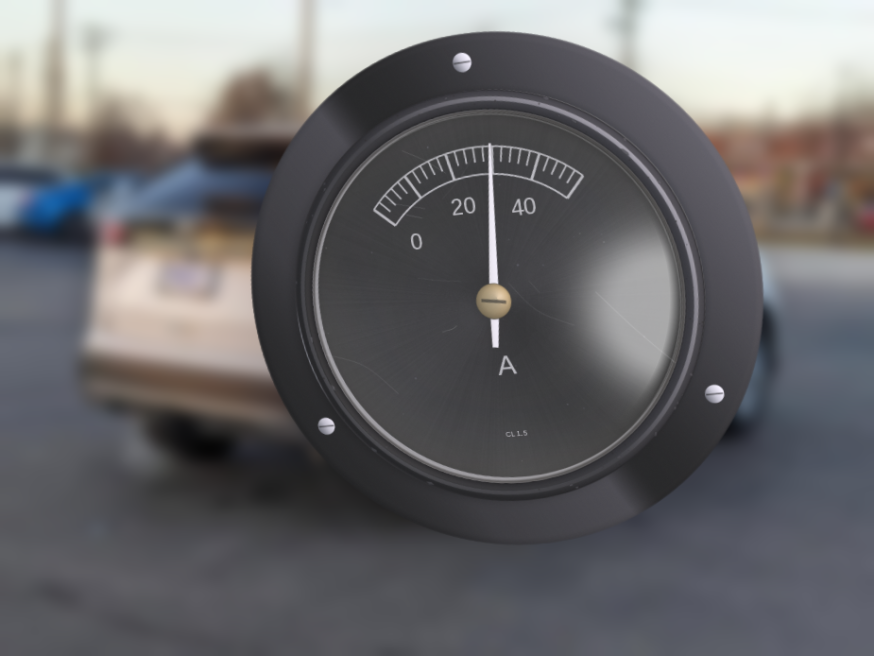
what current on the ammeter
30 A
